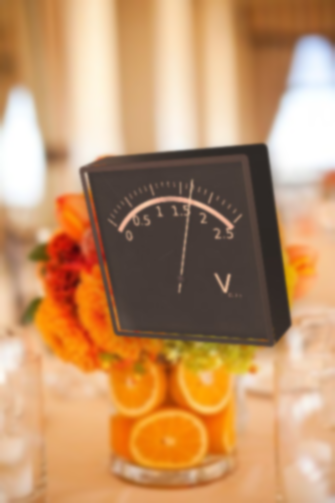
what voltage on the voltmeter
1.7 V
